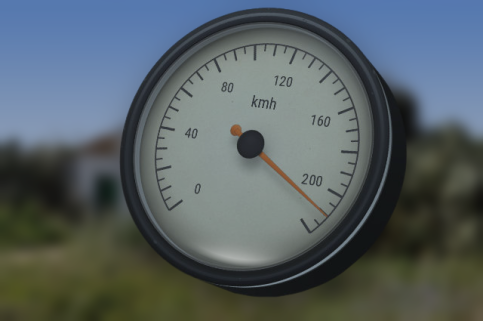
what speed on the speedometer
210 km/h
